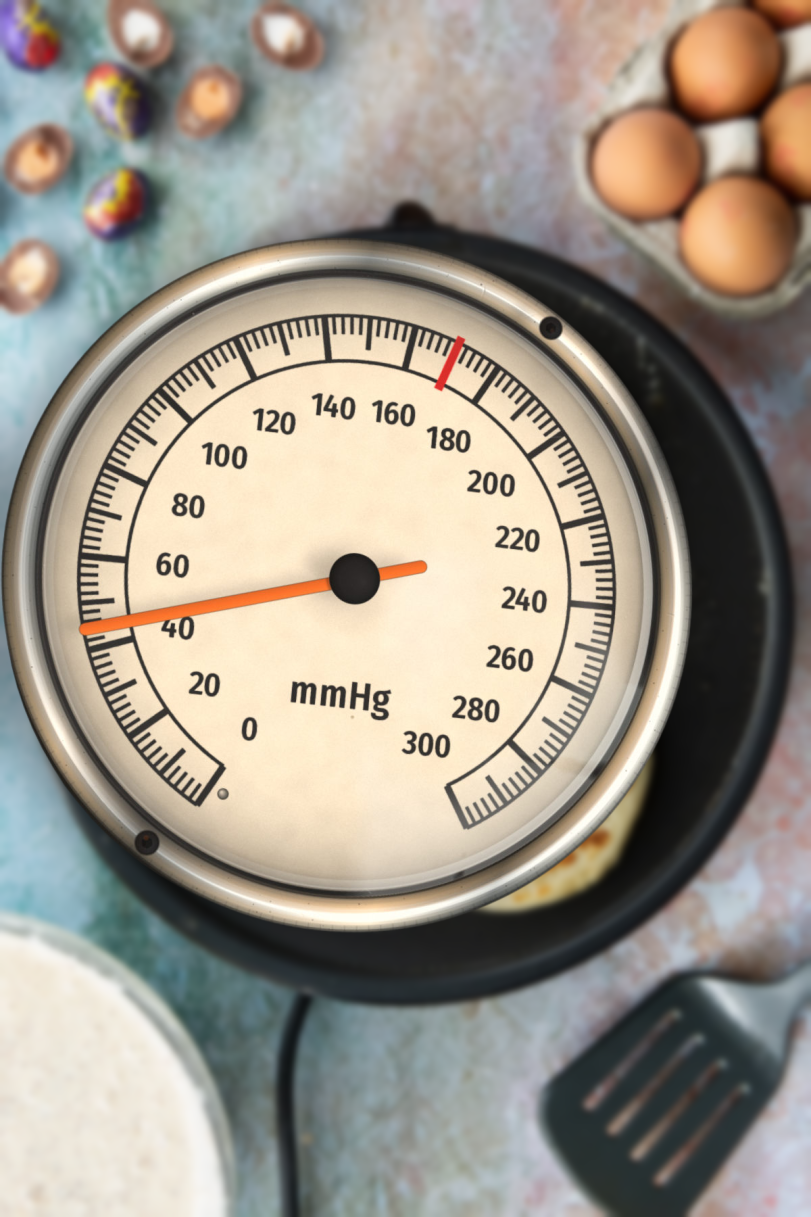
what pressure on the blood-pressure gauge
44 mmHg
